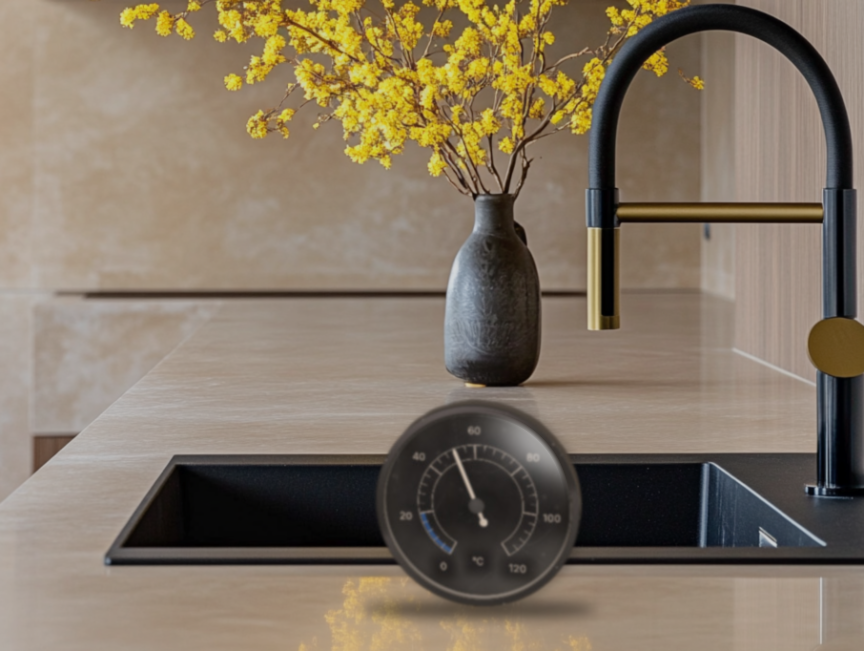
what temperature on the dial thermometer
52 °C
